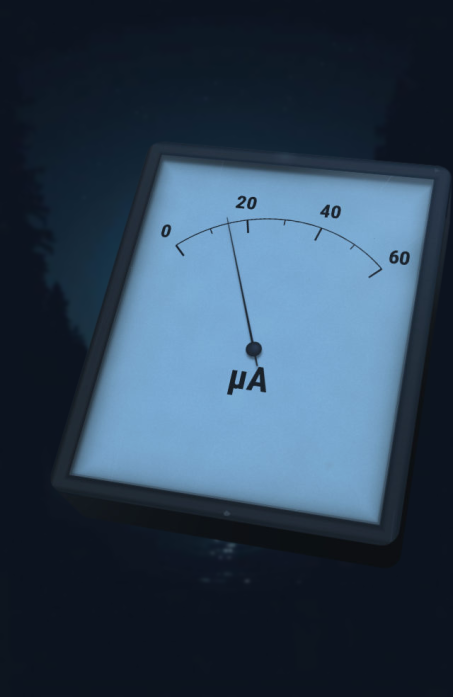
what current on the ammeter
15 µA
